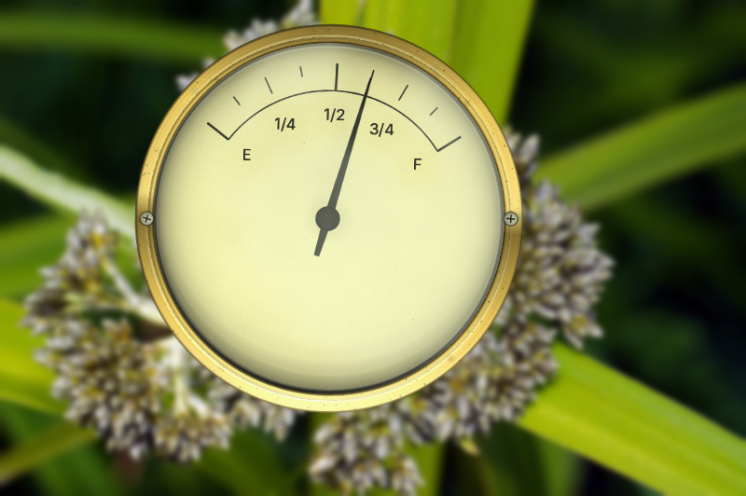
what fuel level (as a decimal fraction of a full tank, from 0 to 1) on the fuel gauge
0.625
